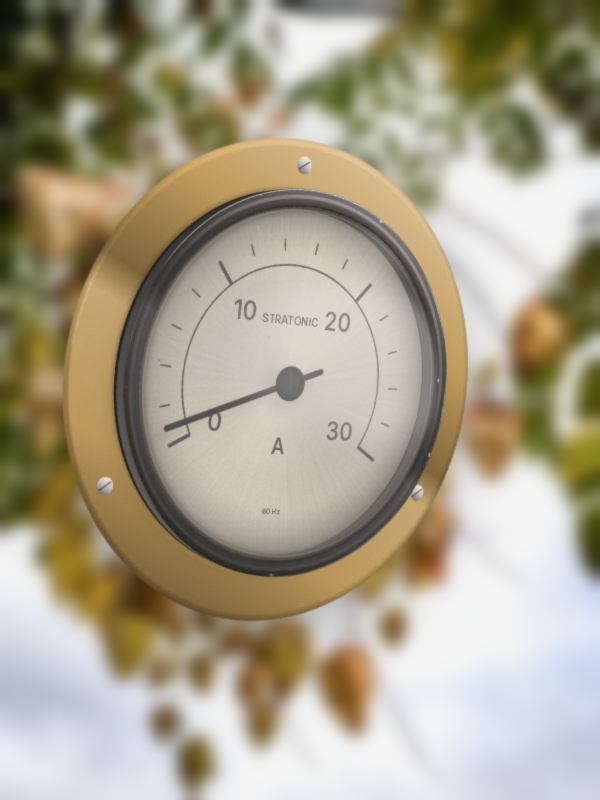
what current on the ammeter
1 A
